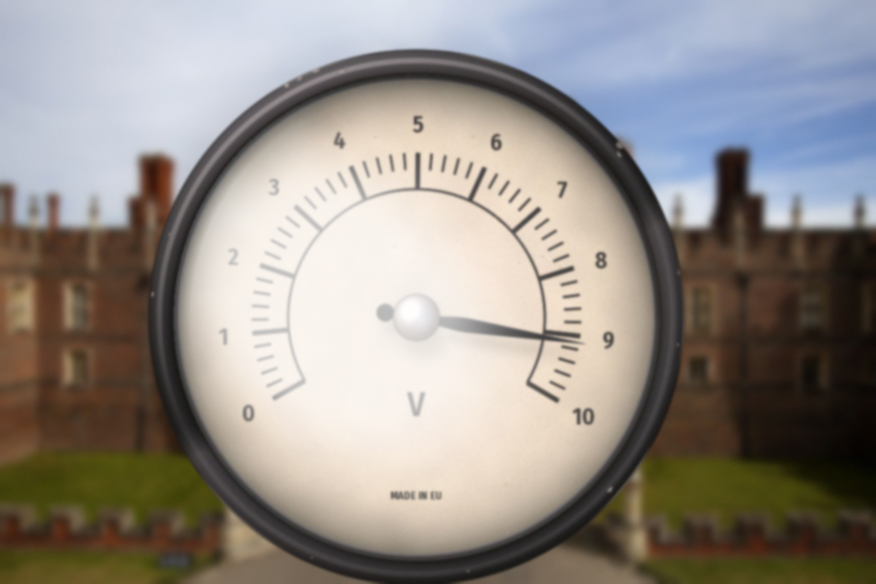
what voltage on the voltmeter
9.1 V
